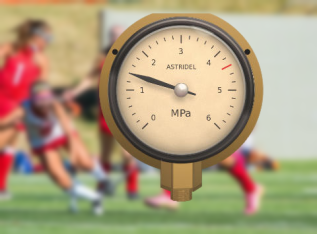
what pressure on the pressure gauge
1.4 MPa
